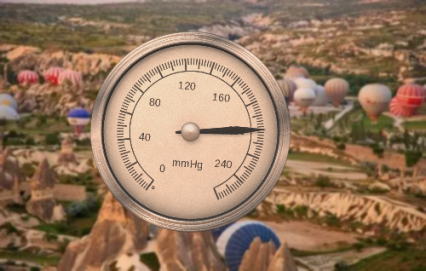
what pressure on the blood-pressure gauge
200 mmHg
